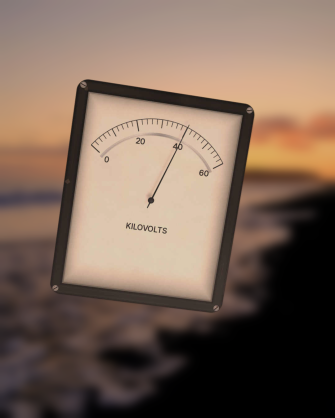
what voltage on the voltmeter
40 kV
